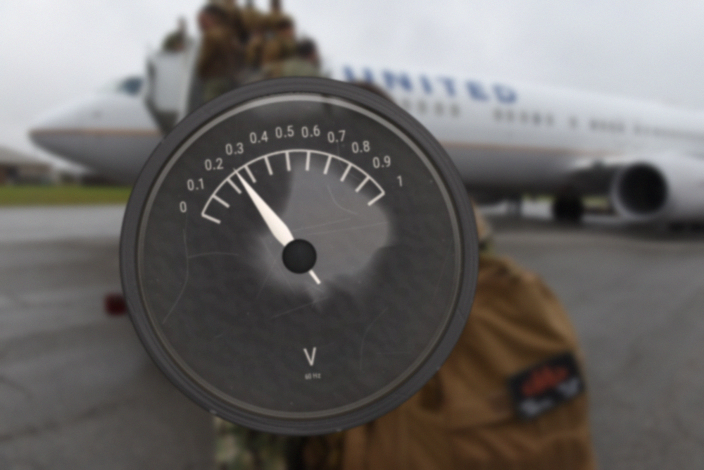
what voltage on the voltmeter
0.25 V
